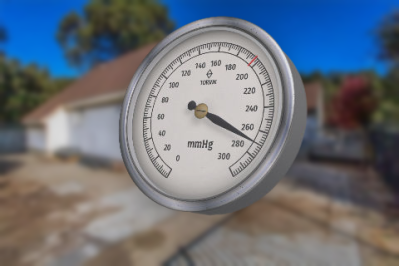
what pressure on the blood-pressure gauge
270 mmHg
